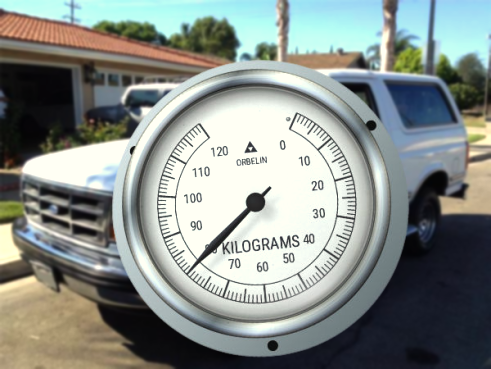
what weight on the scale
80 kg
